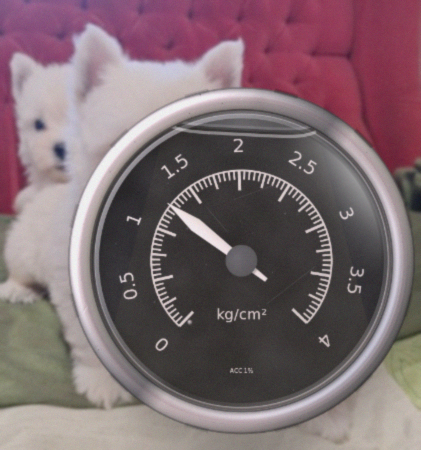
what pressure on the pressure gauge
1.25 kg/cm²
